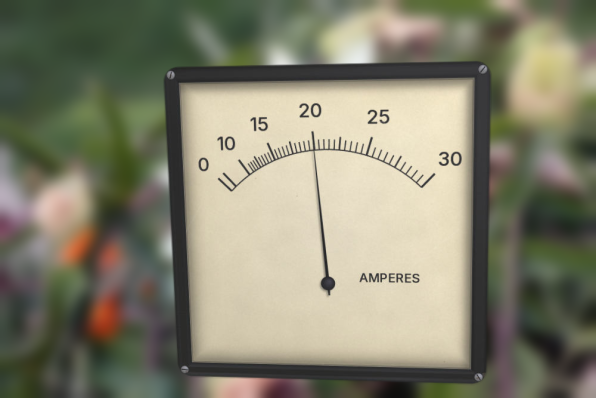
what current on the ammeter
20 A
